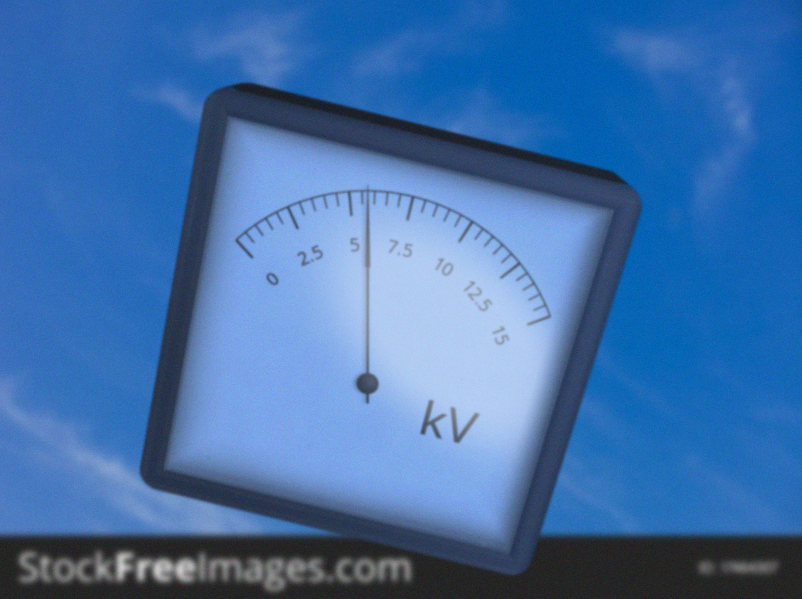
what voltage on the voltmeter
5.75 kV
